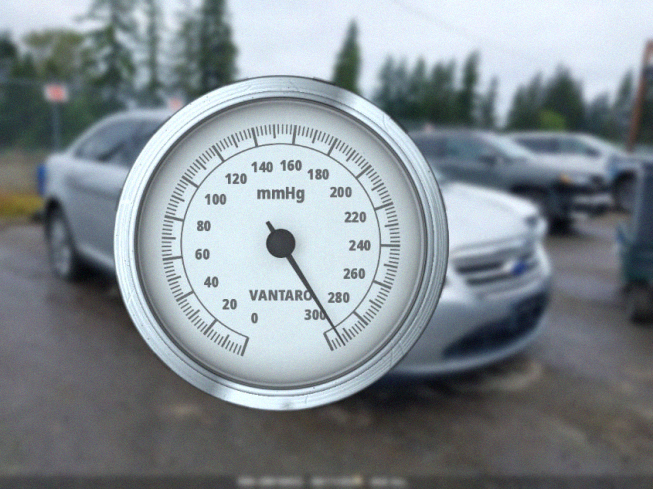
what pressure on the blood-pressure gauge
294 mmHg
